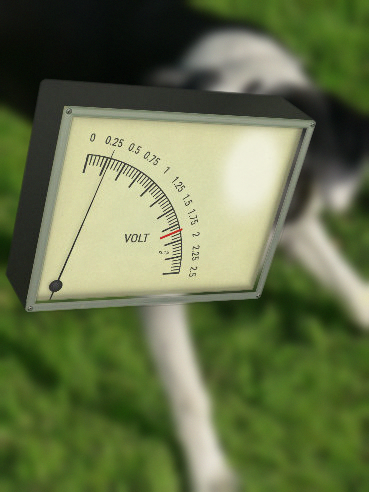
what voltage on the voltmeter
0.25 V
